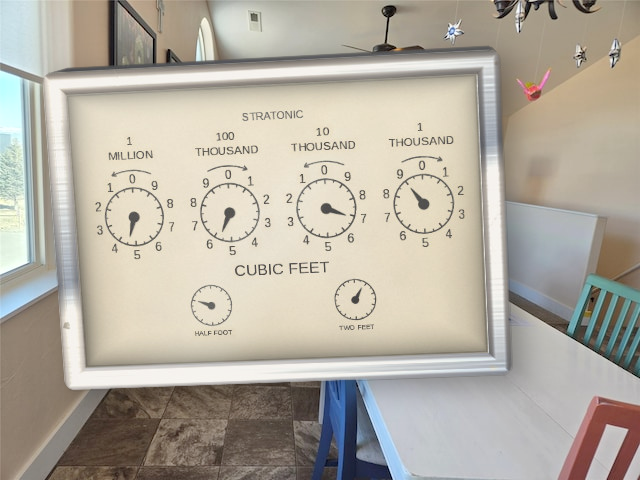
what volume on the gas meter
456900 ft³
